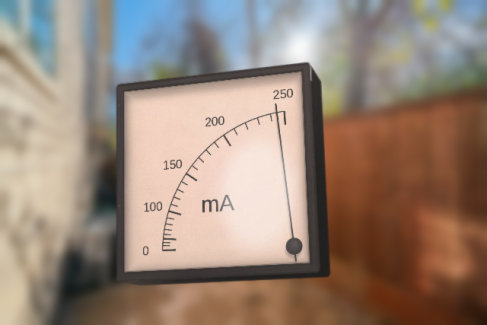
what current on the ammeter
245 mA
